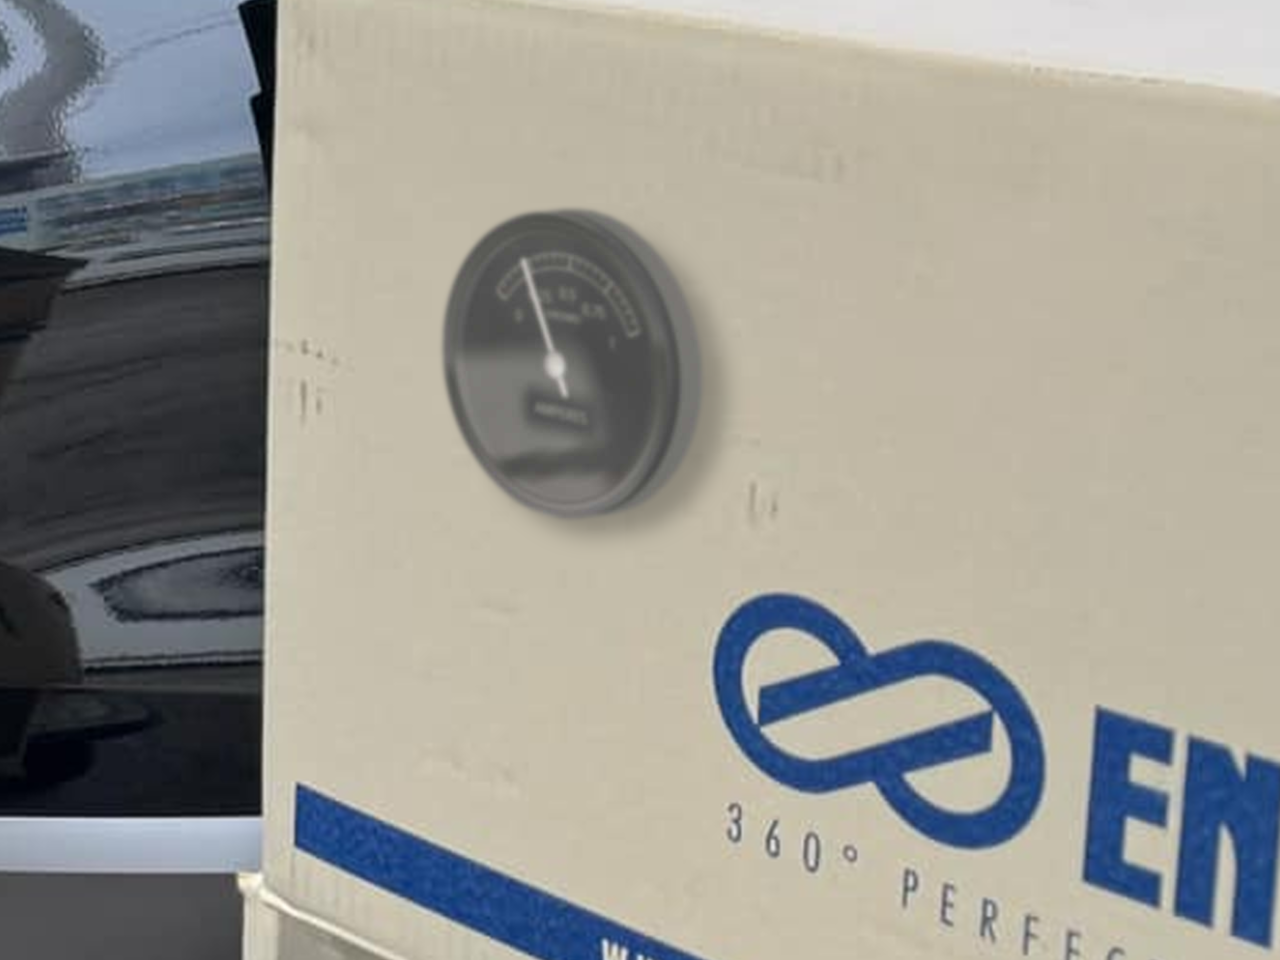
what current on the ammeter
0.25 A
